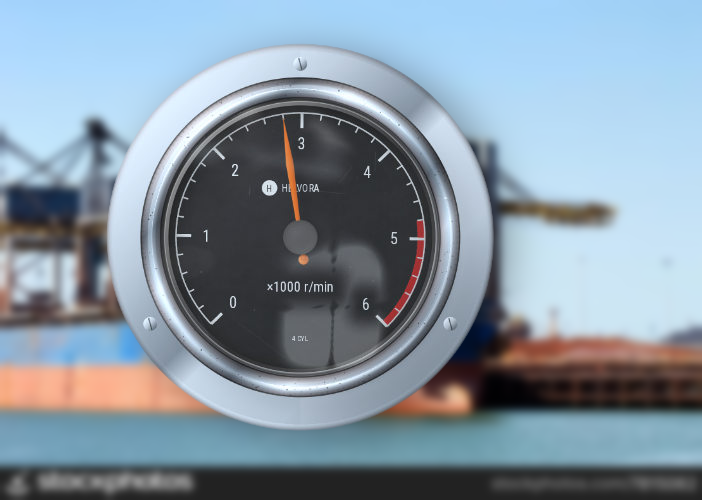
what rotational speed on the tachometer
2800 rpm
